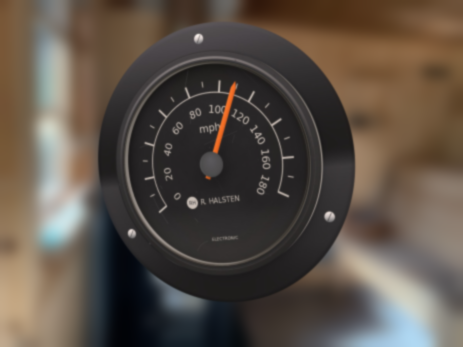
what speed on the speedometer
110 mph
